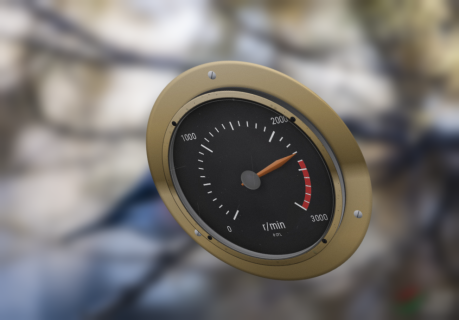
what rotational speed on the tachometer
2300 rpm
